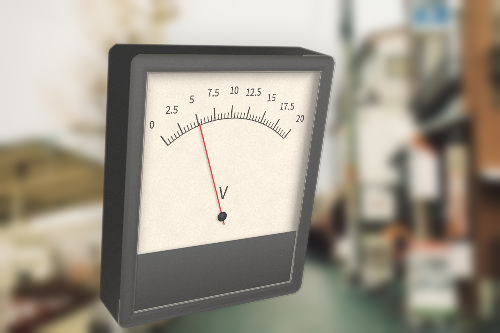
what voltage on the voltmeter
5 V
